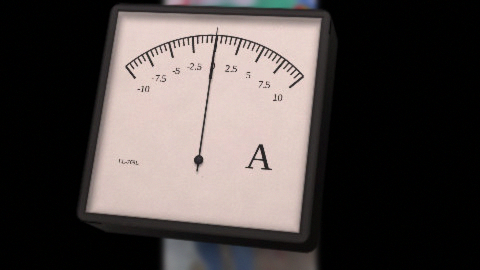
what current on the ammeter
0 A
